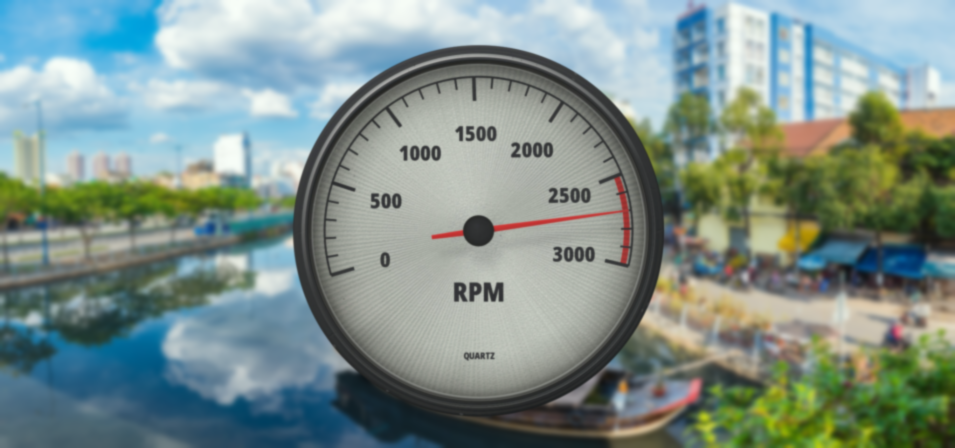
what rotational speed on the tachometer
2700 rpm
